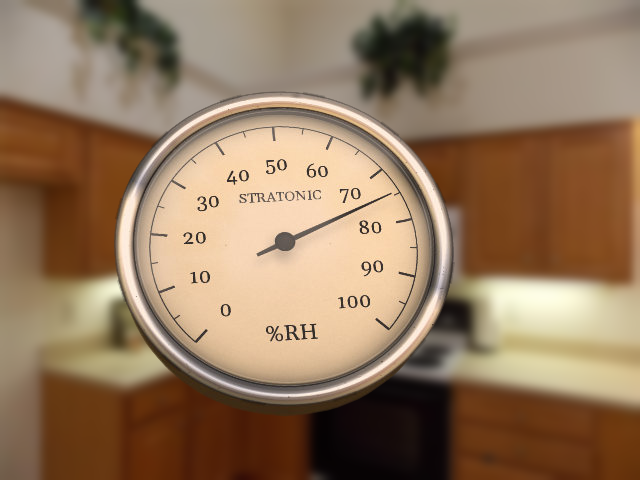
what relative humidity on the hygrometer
75 %
